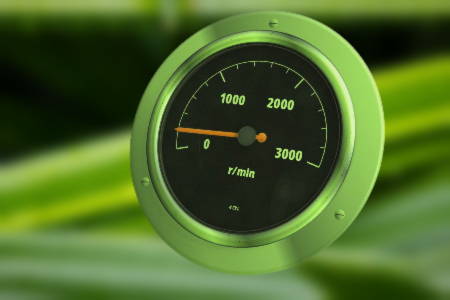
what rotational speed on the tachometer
200 rpm
